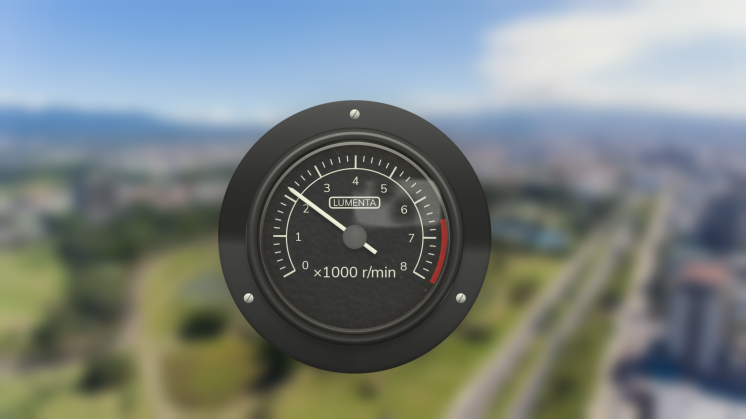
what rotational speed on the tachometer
2200 rpm
